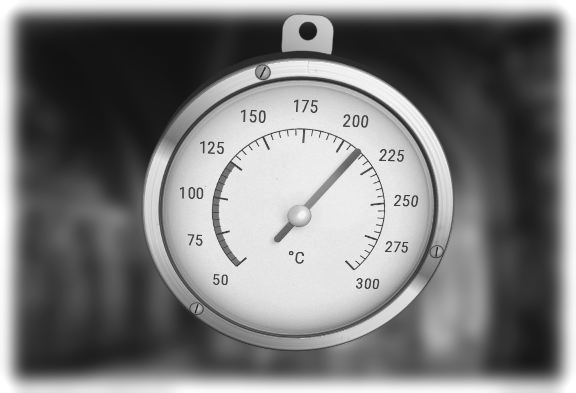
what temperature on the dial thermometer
210 °C
